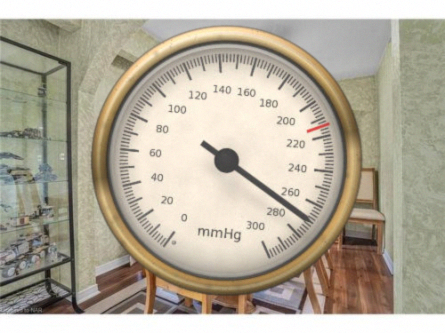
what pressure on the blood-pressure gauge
270 mmHg
